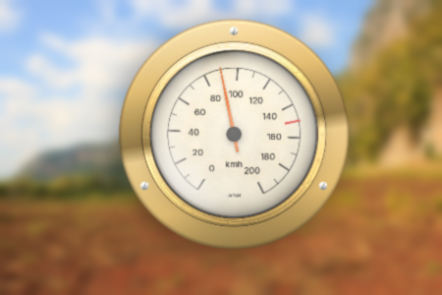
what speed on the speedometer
90 km/h
